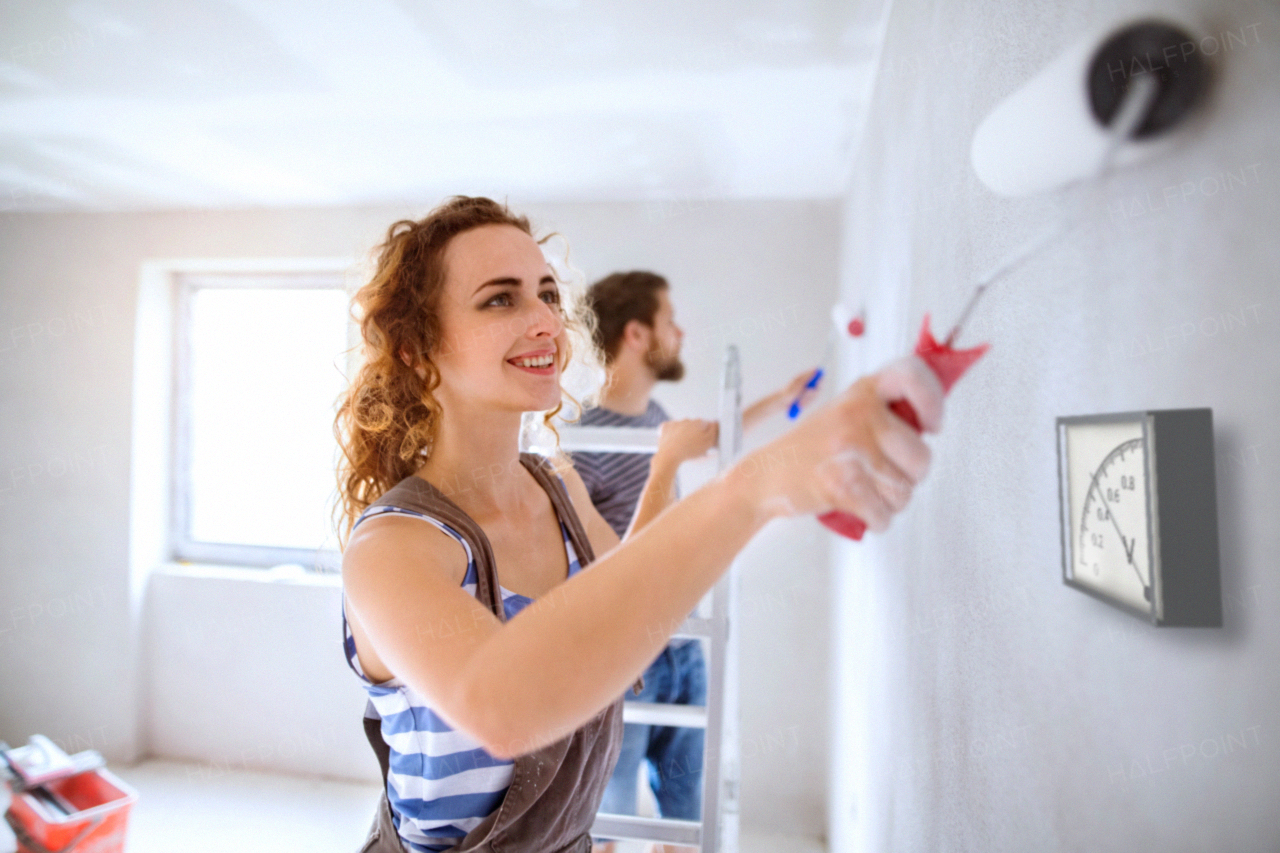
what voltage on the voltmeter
0.5 V
